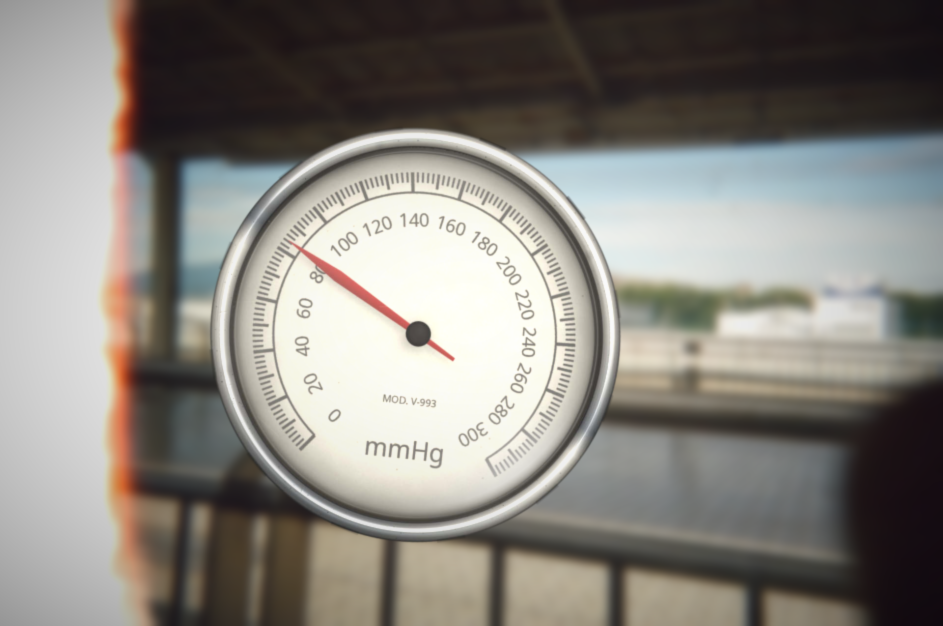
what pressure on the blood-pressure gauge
84 mmHg
